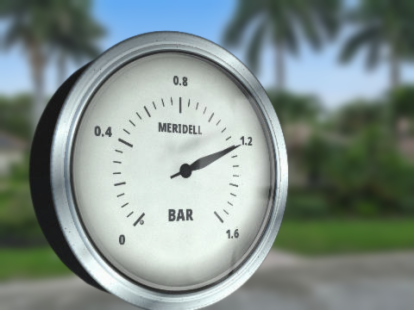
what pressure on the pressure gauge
1.2 bar
